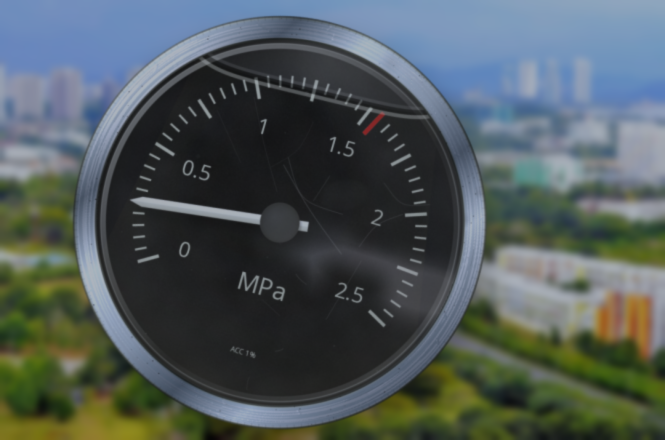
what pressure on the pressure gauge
0.25 MPa
